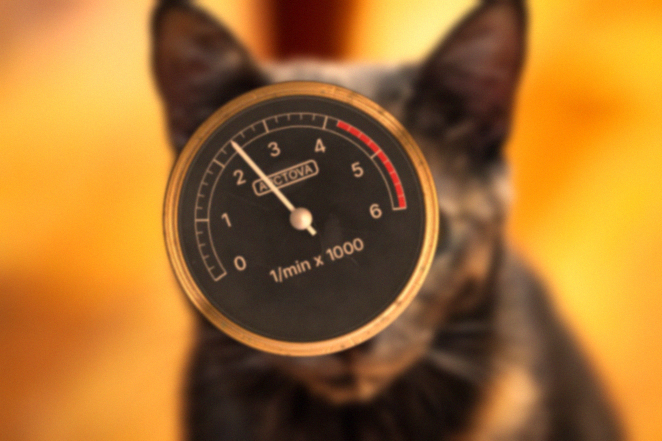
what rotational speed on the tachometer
2400 rpm
